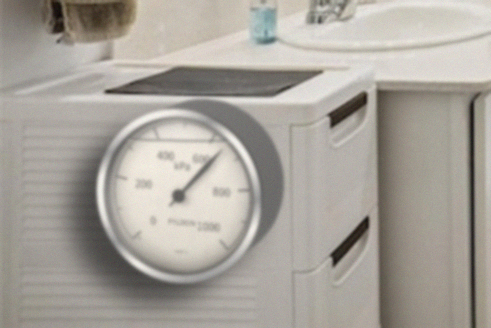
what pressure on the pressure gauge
650 kPa
